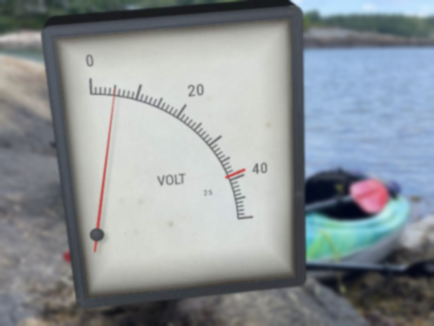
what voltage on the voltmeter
5 V
